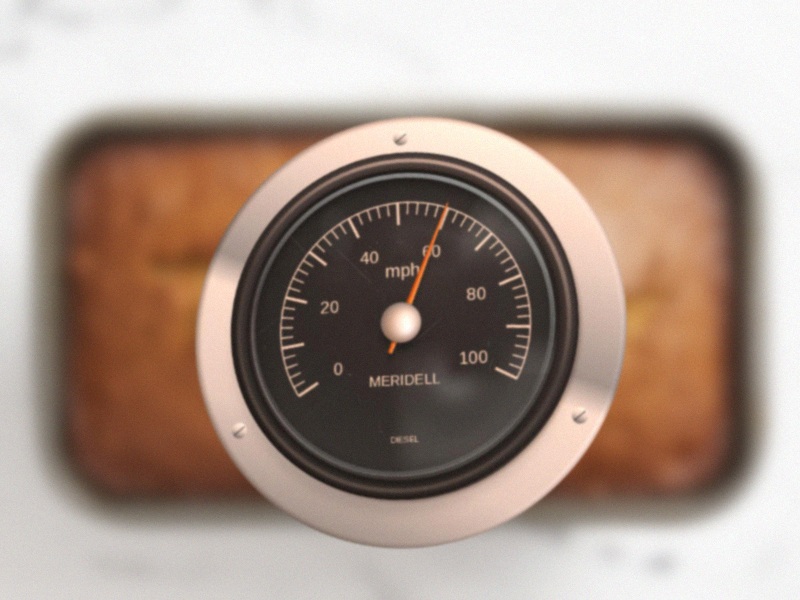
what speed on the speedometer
60 mph
